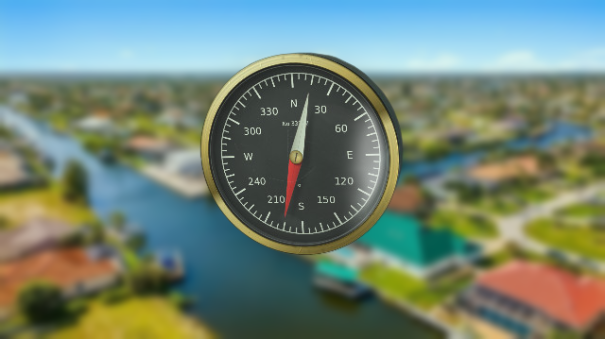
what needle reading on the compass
195 °
